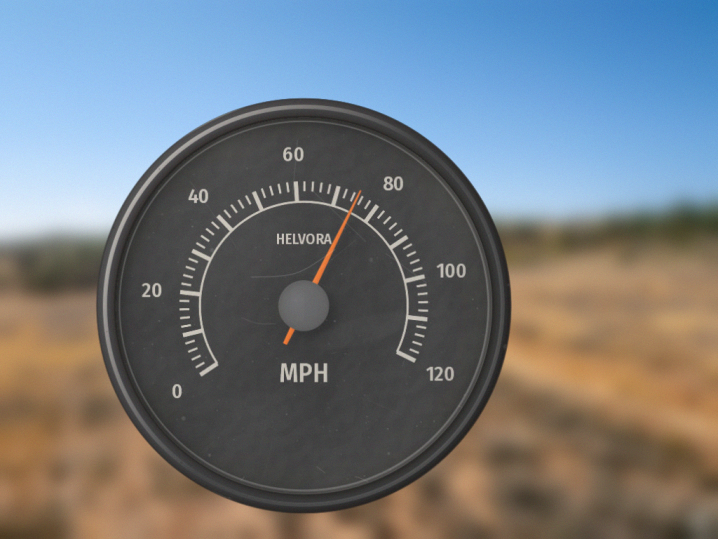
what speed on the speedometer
75 mph
